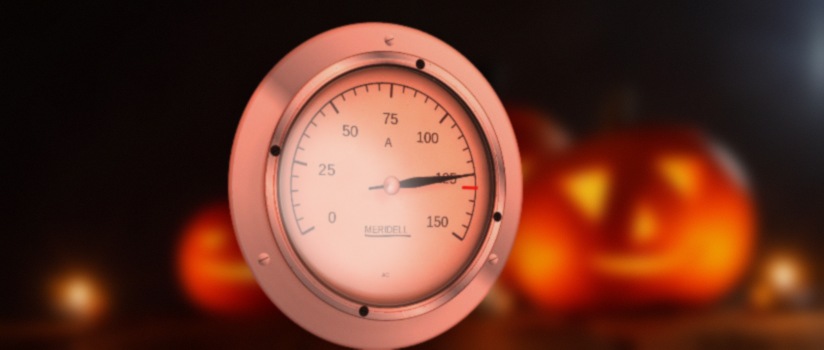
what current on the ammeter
125 A
